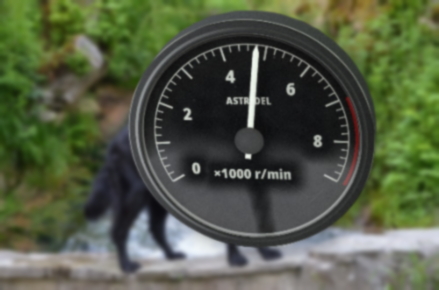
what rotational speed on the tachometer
4800 rpm
